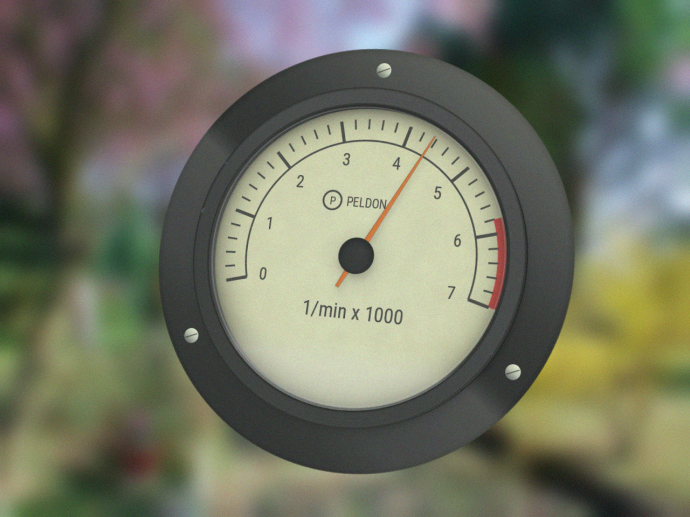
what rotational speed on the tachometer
4400 rpm
